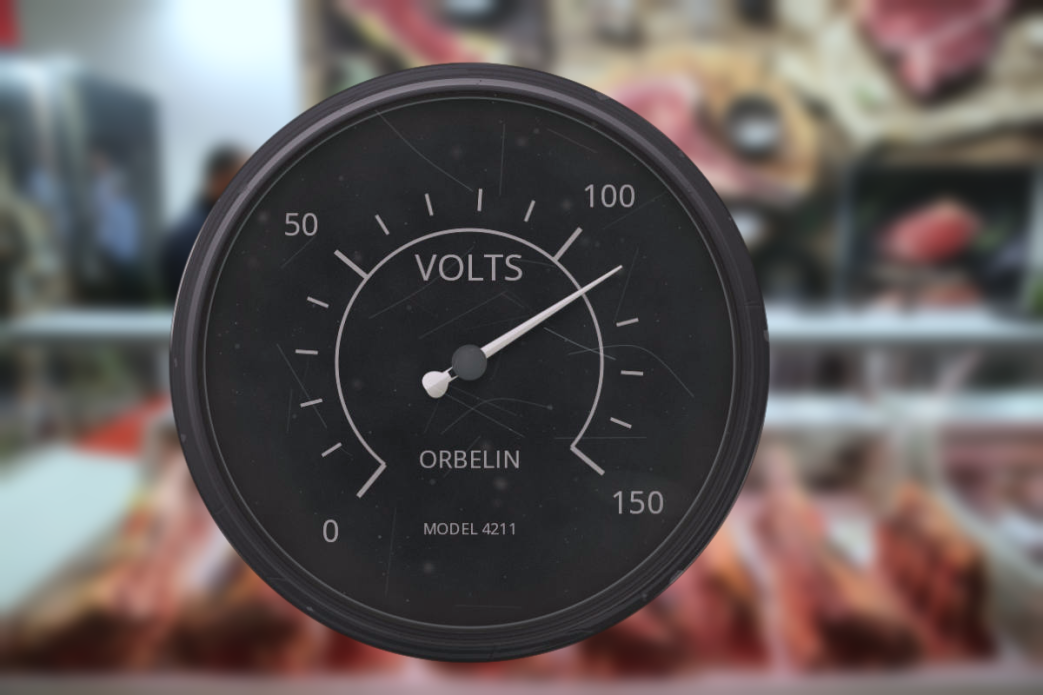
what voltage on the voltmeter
110 V
